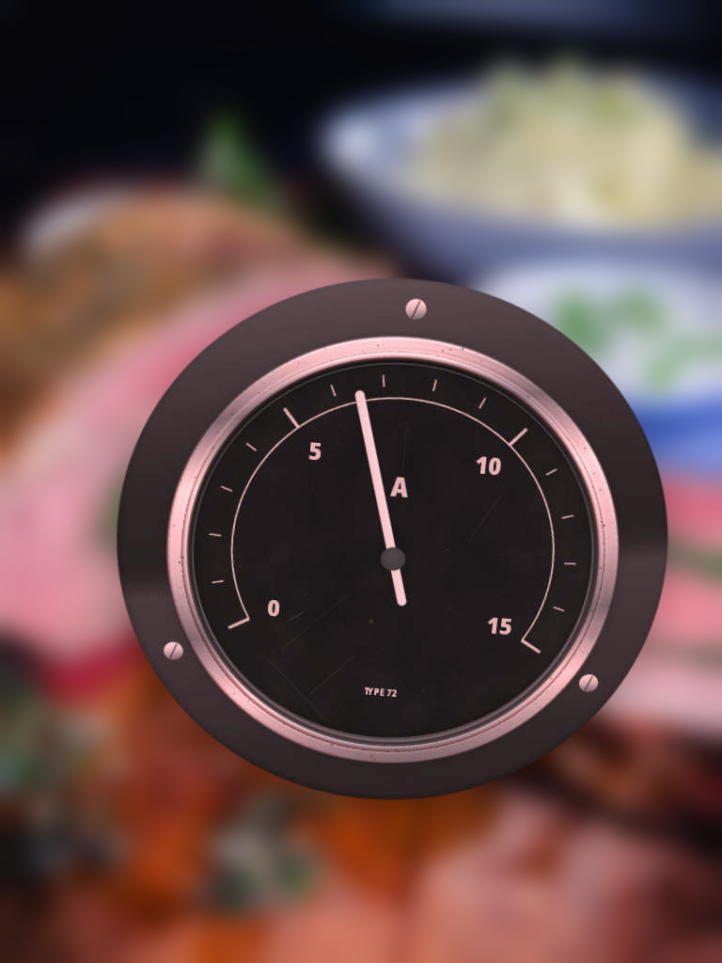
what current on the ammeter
6.5 A
